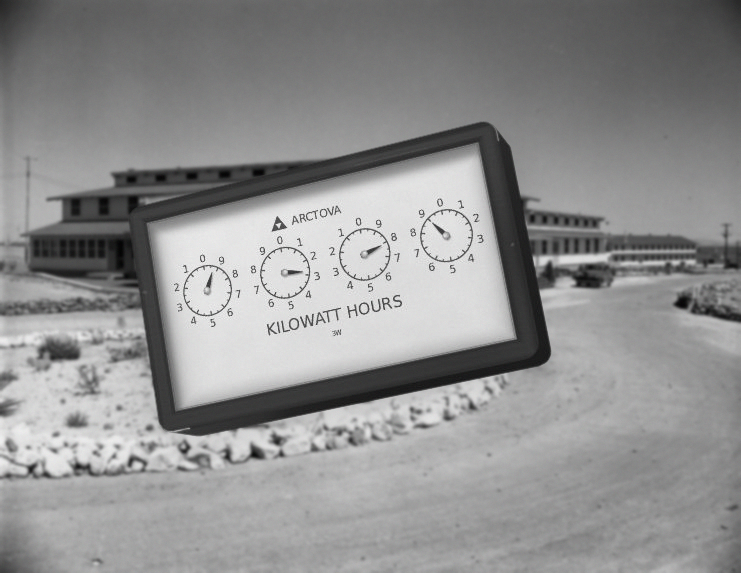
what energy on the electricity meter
9279 kWh
